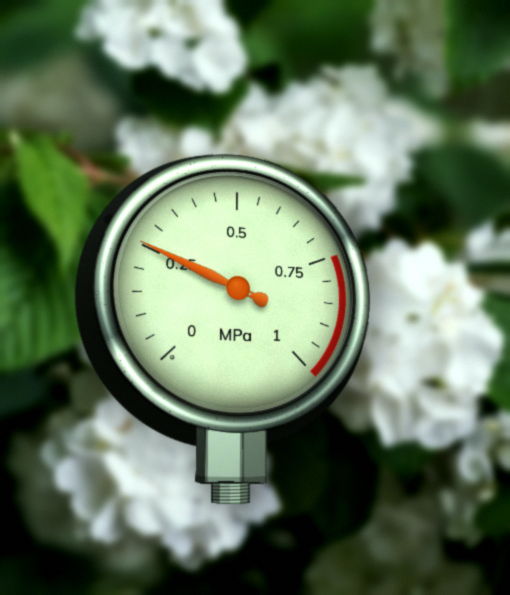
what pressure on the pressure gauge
0.25 MPa
